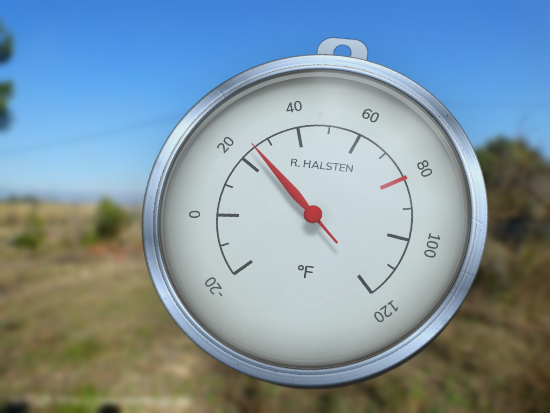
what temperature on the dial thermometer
25 °F
